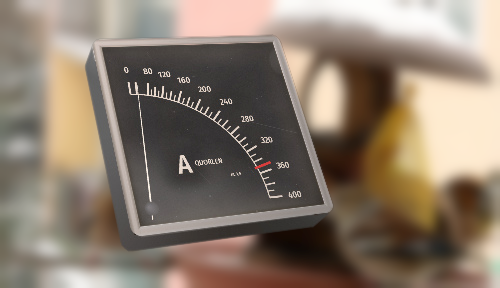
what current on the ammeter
40 A
